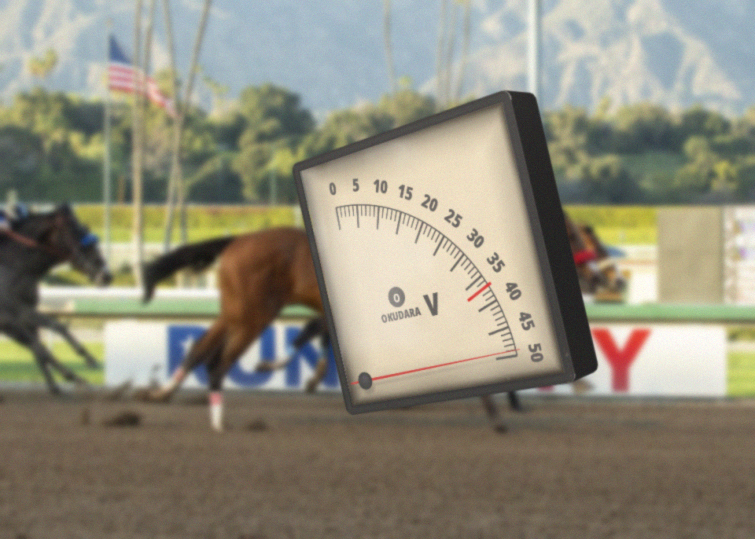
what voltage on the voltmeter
49 V
